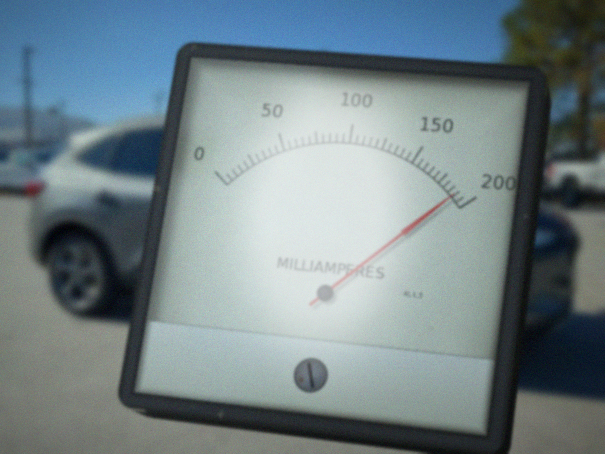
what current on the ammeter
190 mA
